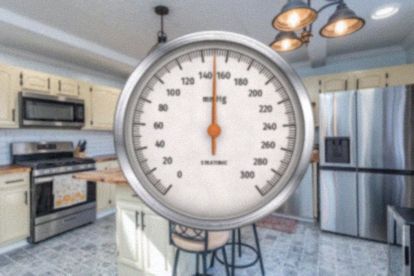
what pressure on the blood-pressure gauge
150 mmHg
